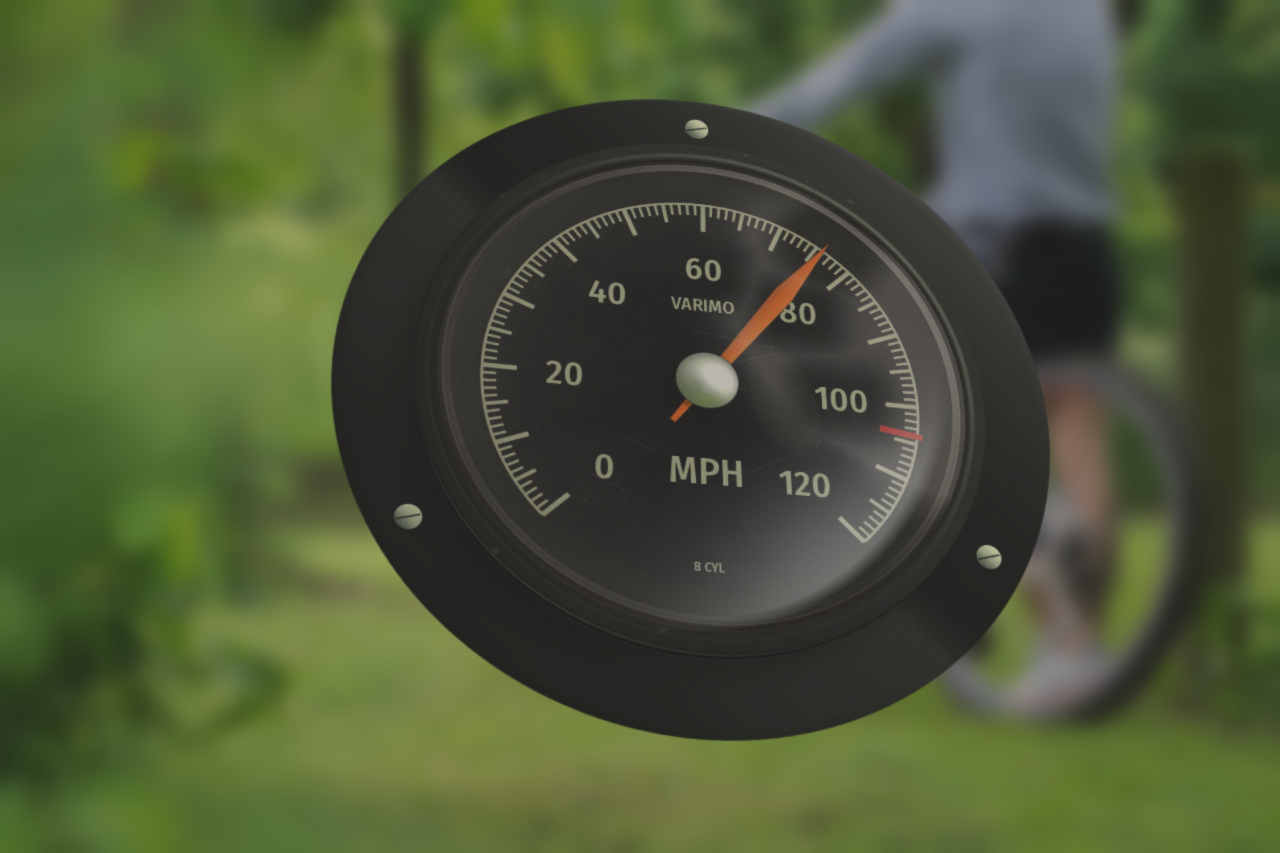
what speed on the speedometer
76 mph
